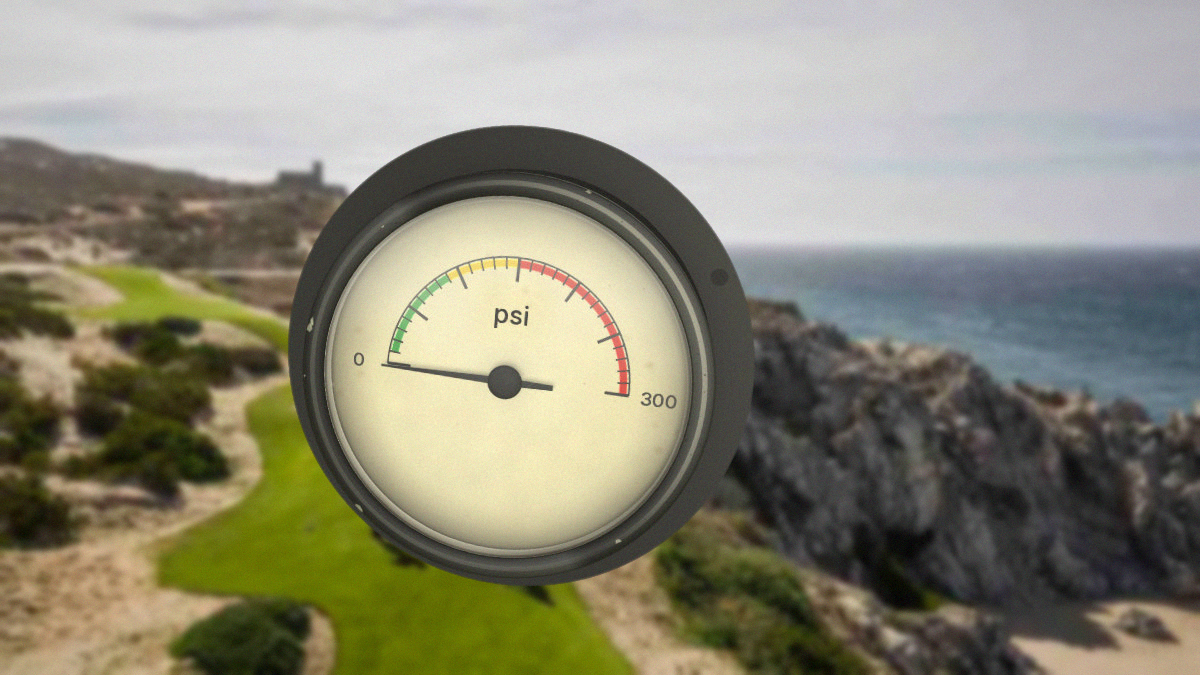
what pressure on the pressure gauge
0 psi
